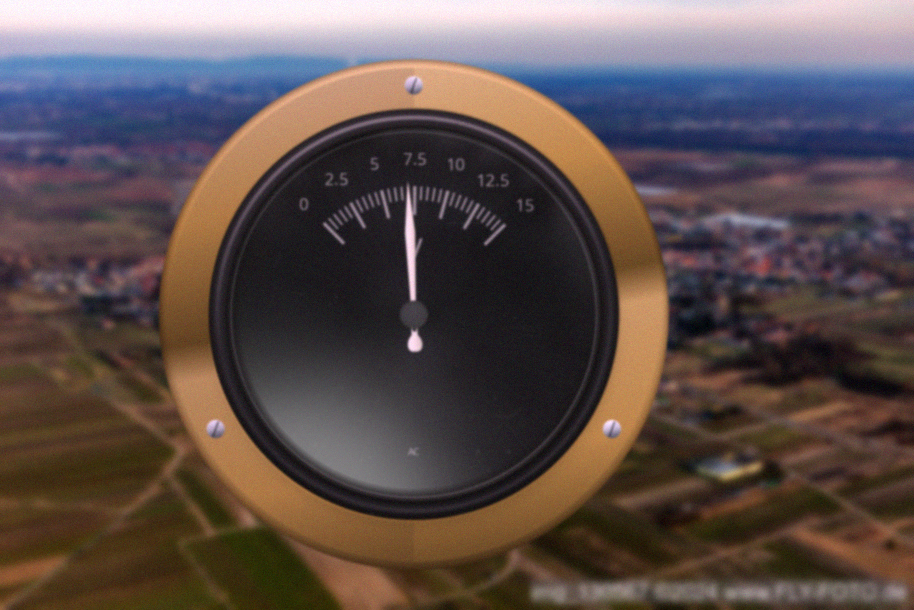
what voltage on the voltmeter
7 V
